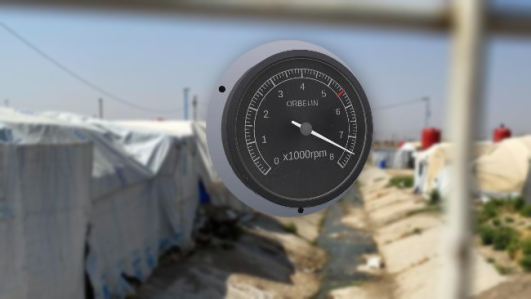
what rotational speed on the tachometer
7500 rpm
